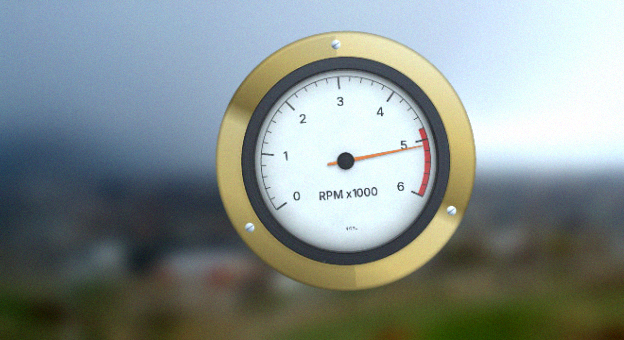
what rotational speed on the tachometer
5100 rpm
